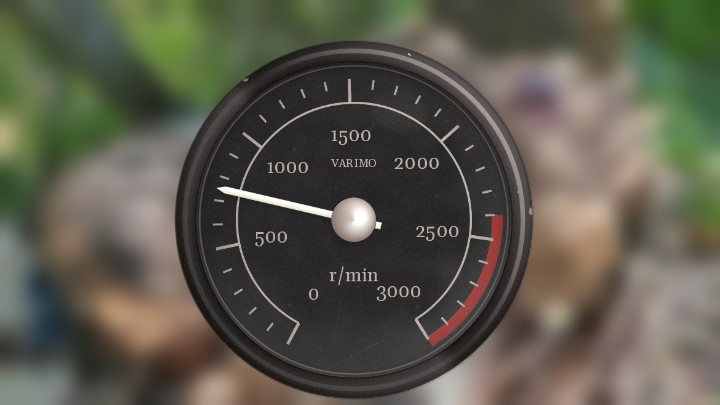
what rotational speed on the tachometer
750 rpm
